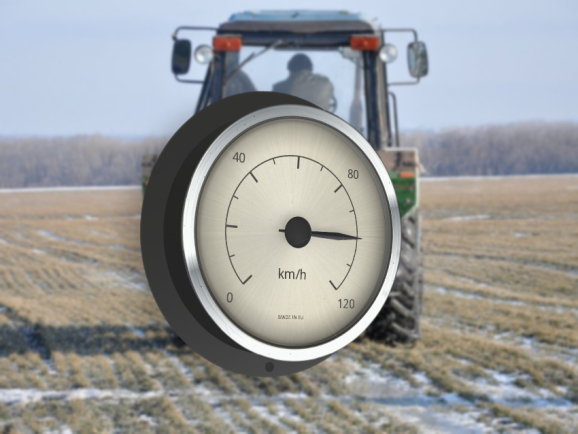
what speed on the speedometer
100 km/h
